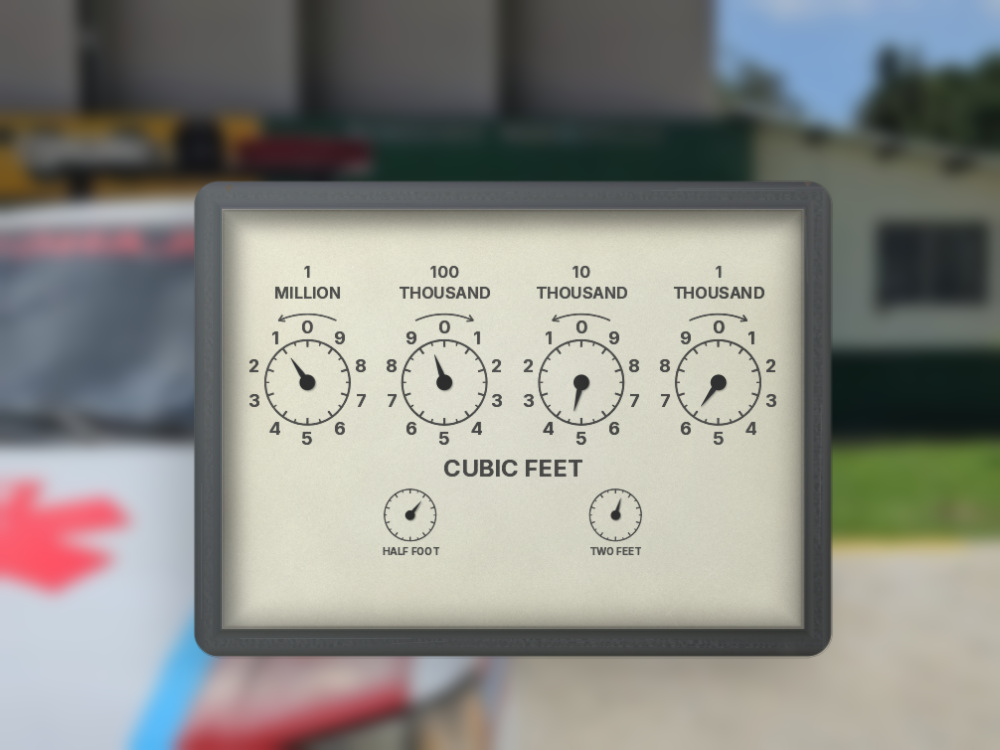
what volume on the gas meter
94600 ft³
